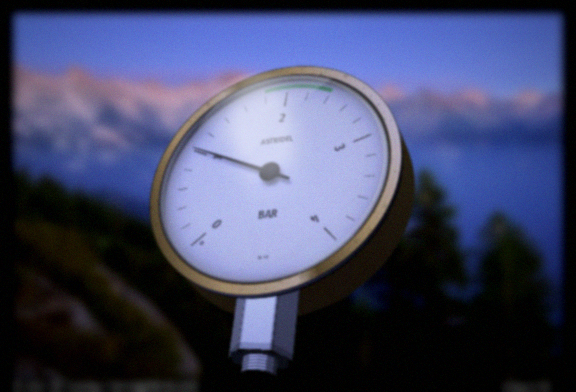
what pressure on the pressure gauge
1 bar
